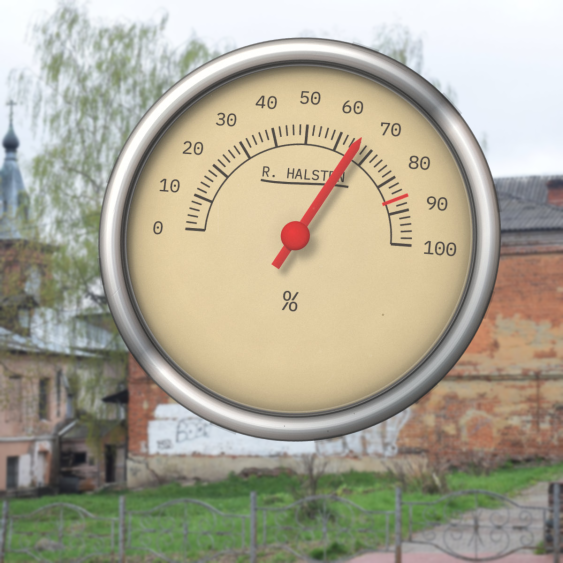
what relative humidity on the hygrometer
66 %
